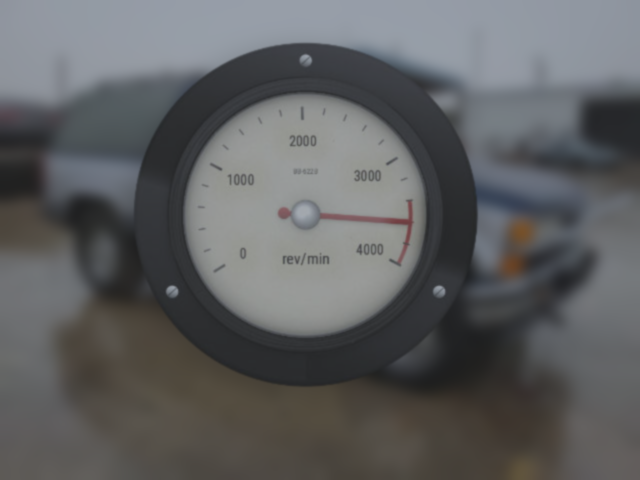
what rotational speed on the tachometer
3600 rpm
